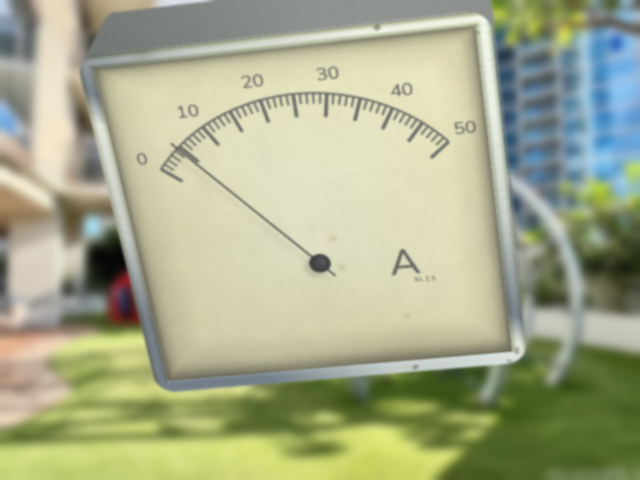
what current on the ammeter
5 A
